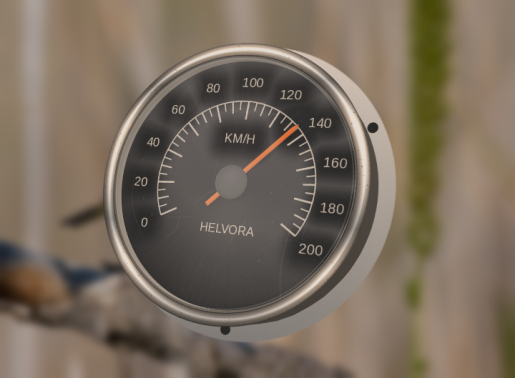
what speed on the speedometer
135 km/h
